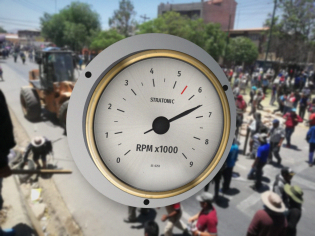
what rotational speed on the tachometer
6500 rpm
